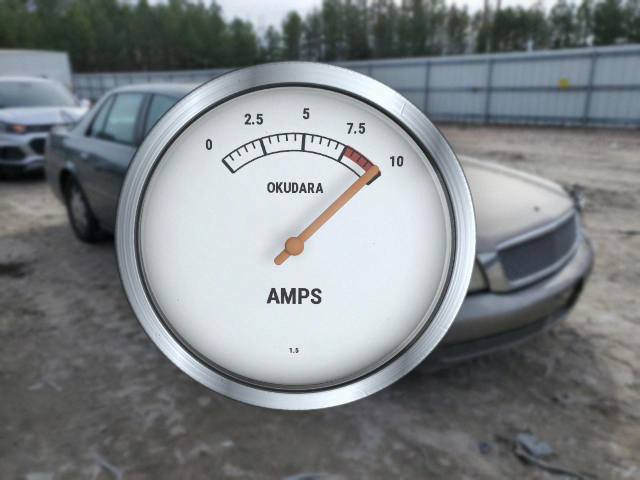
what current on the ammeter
9.5 A
